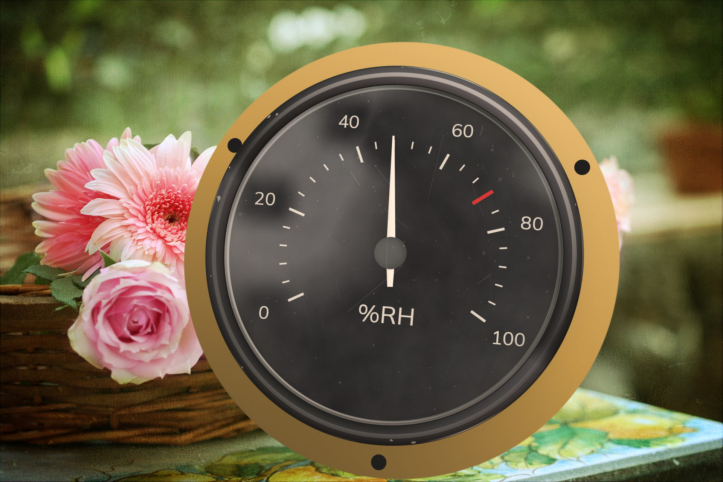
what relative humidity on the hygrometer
48 %
